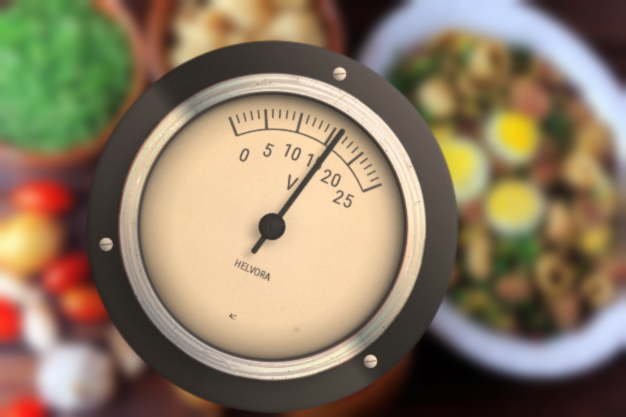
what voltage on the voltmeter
16 V
